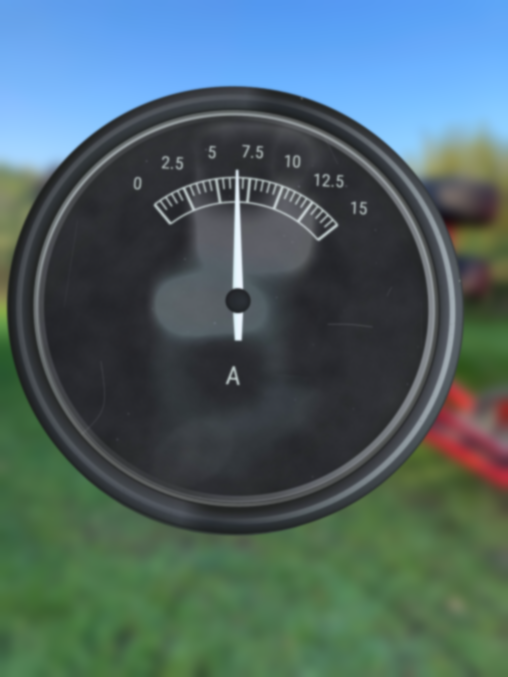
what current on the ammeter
6.5 A
